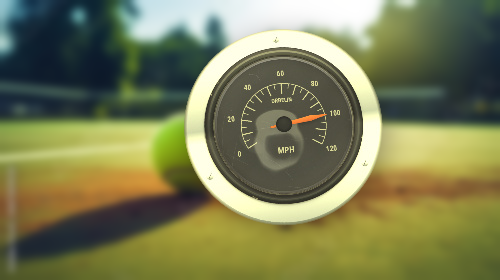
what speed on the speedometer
100 mph
